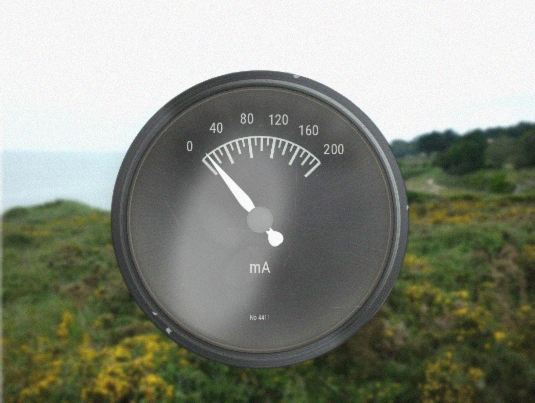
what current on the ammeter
10 mA
